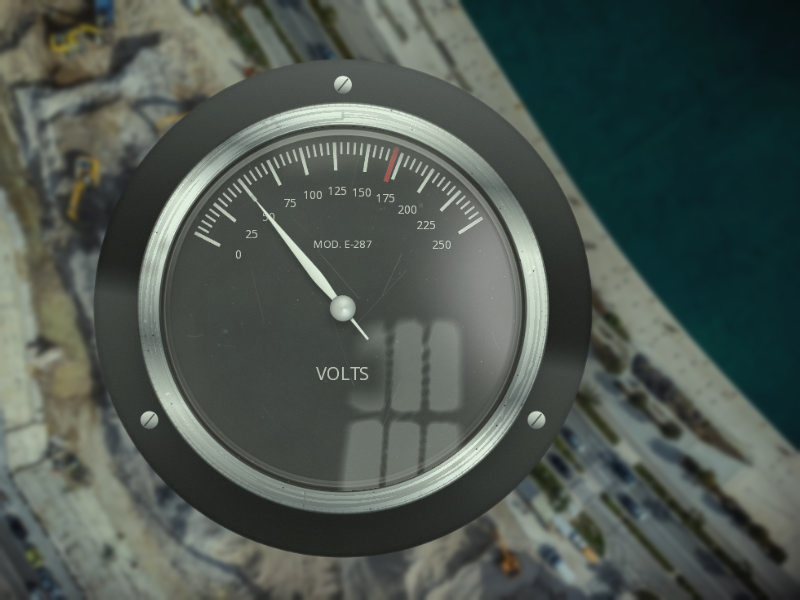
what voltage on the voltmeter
50 V
